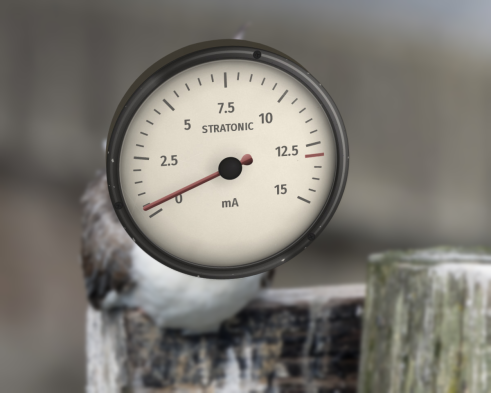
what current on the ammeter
0.5 mA
